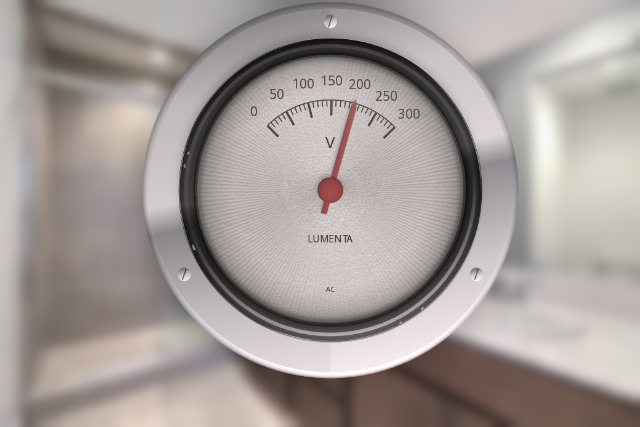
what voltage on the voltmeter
200 V
